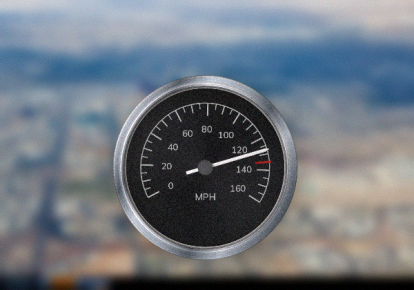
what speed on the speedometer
127.5 mph
